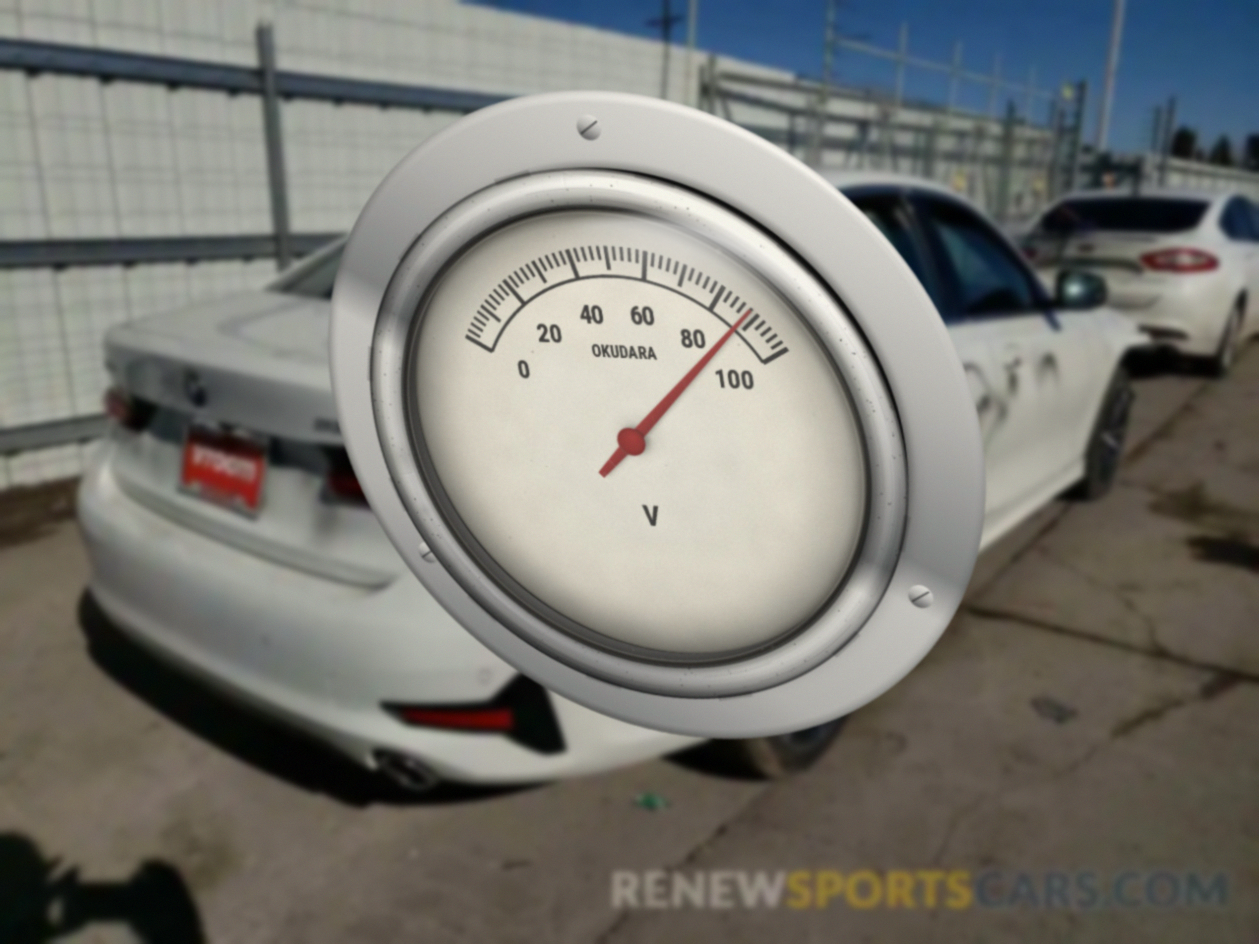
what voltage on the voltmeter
88 V
